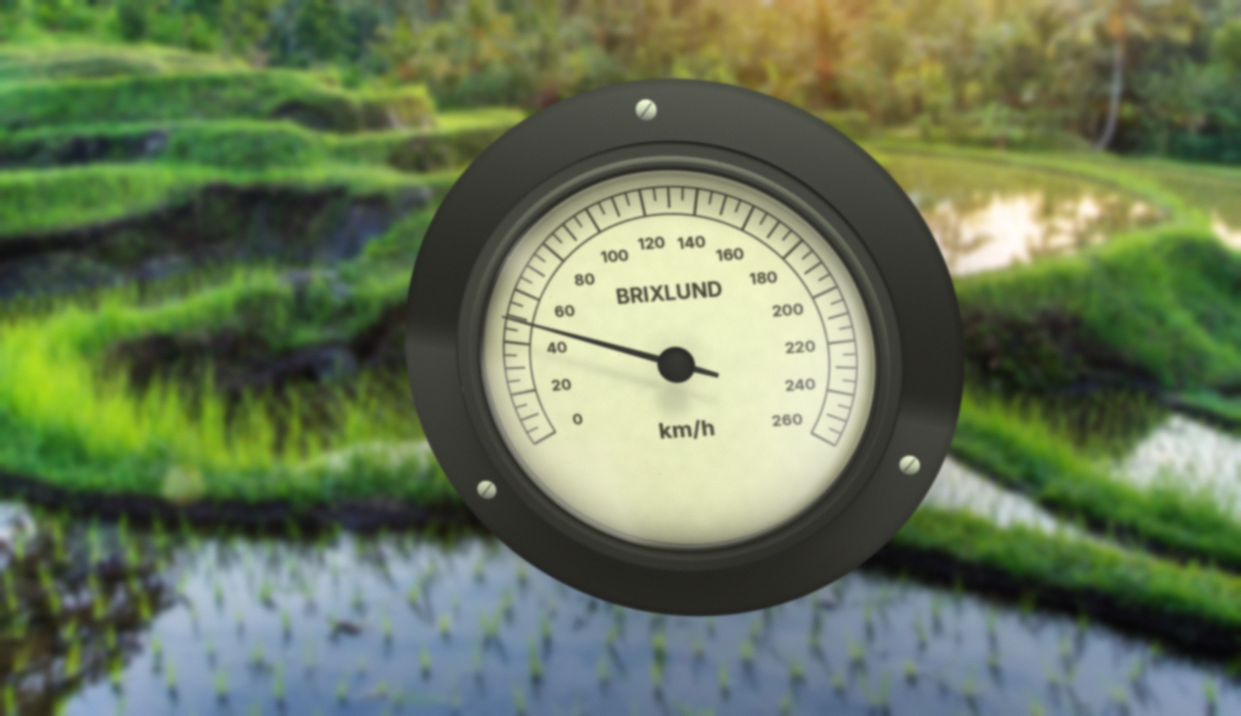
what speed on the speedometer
50 km/h
